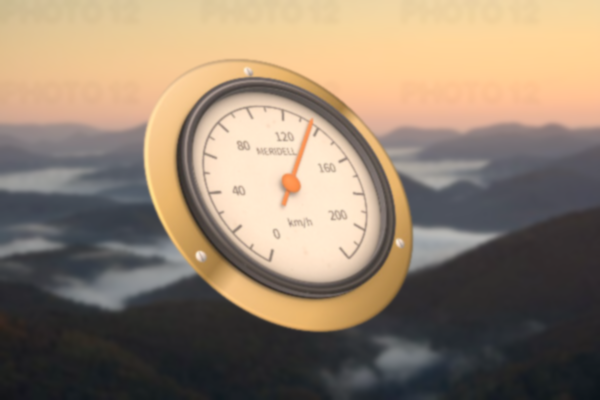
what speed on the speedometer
135 km/h
